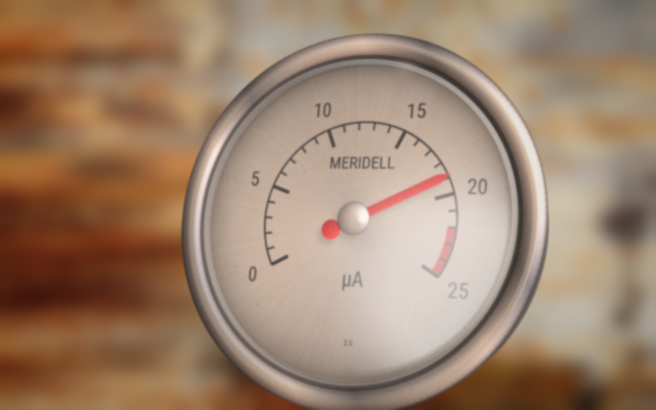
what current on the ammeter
19 µA
